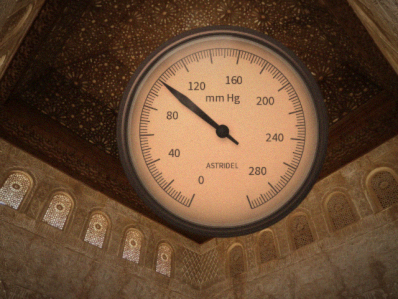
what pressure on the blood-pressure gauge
100 mmHg
